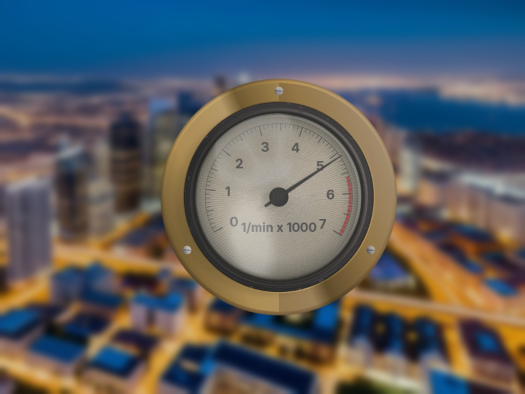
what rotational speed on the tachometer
5100 rpm
